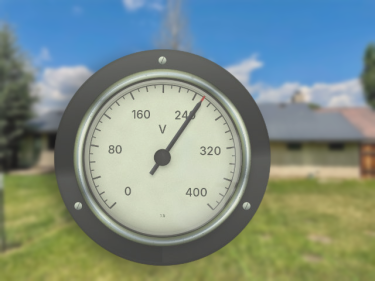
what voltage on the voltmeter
250 V
